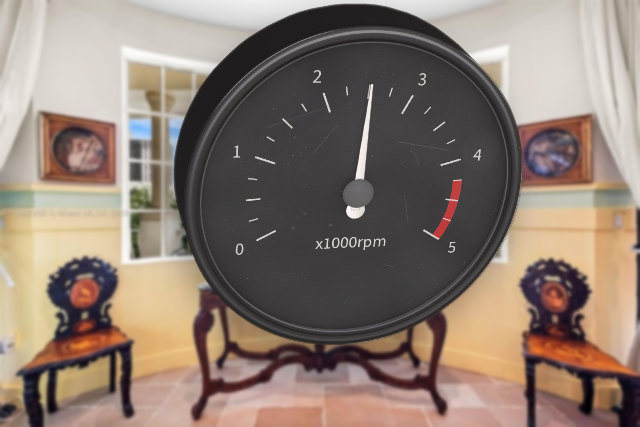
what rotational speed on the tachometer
2500 rpm
